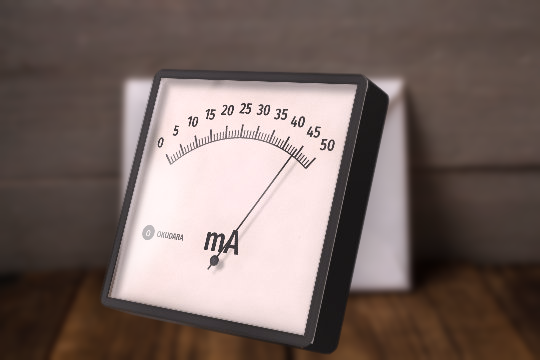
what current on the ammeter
45 mA
